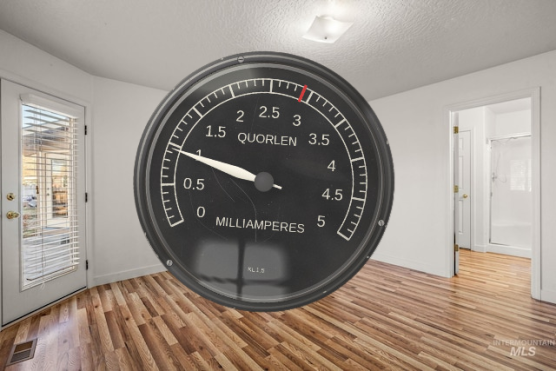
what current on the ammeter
0.95 mA
